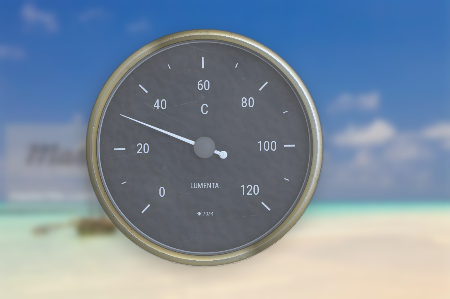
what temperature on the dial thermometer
30 °C
